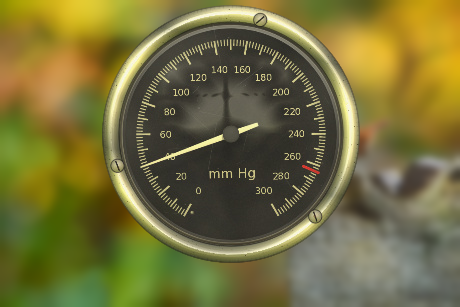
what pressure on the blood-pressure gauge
40 mmHg
